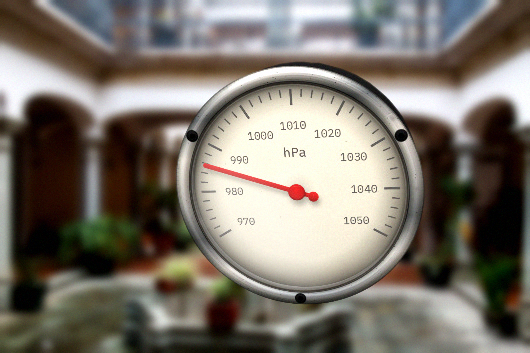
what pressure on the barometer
986 hPa
